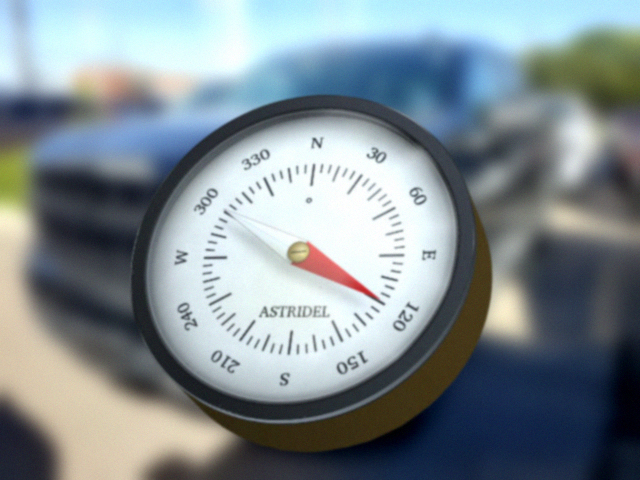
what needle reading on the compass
120 °
